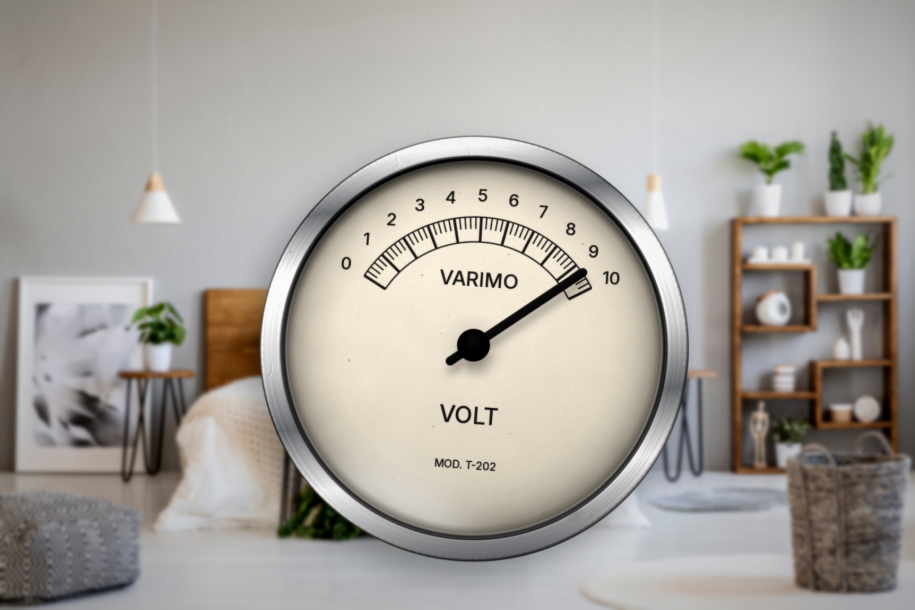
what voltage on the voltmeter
9.4 V
